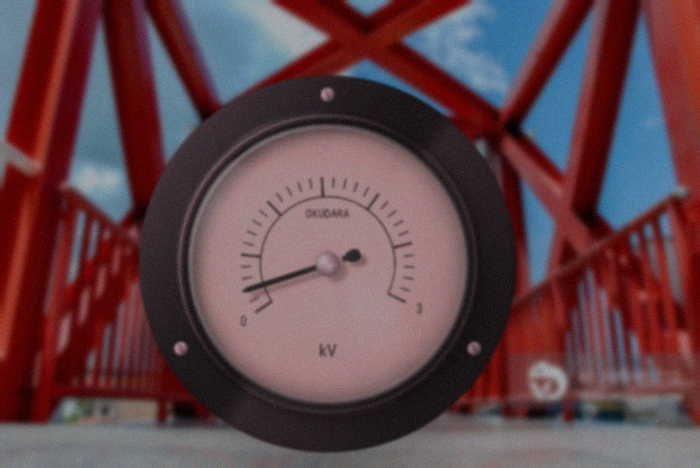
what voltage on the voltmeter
0.2 kV
